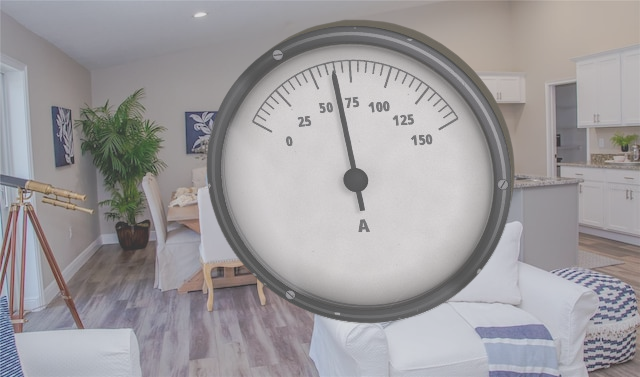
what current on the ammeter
65 A
